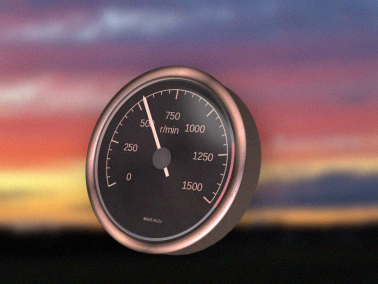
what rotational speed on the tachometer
550 rpm
